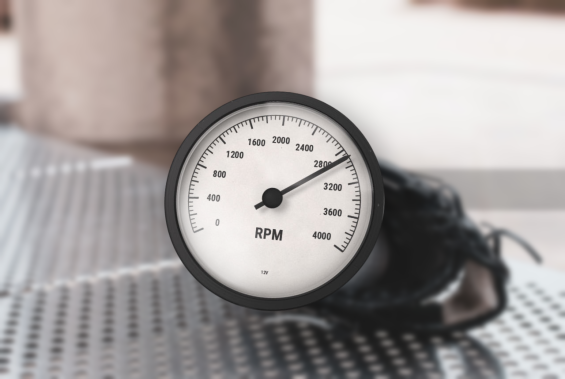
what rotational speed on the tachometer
2900 rpm
